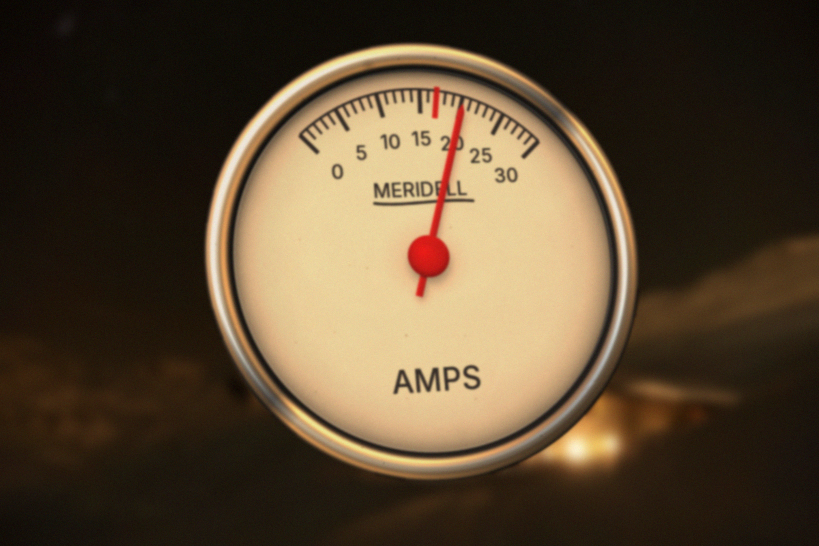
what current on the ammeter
20 A
